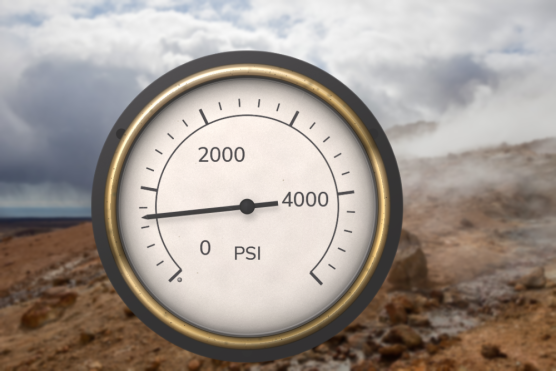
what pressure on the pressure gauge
700 psi
